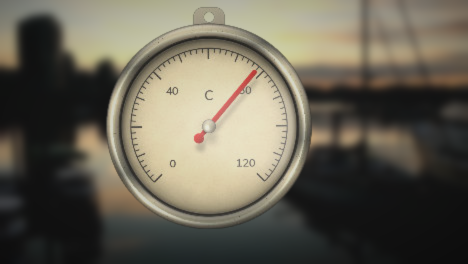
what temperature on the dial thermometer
78 °C
